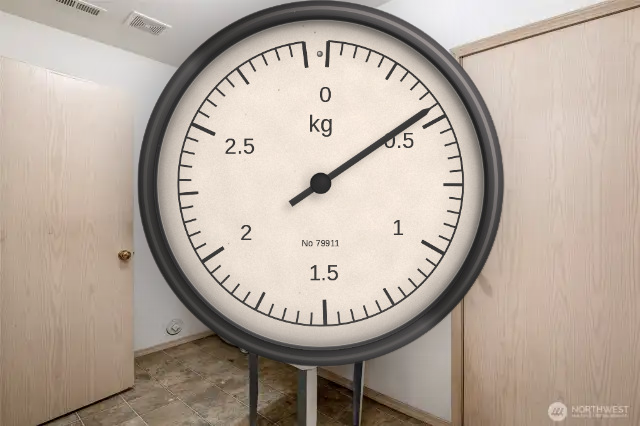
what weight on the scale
0.45 kg
